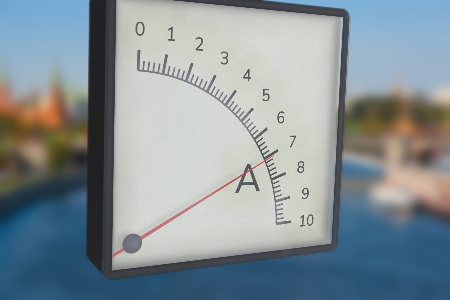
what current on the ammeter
7 A
